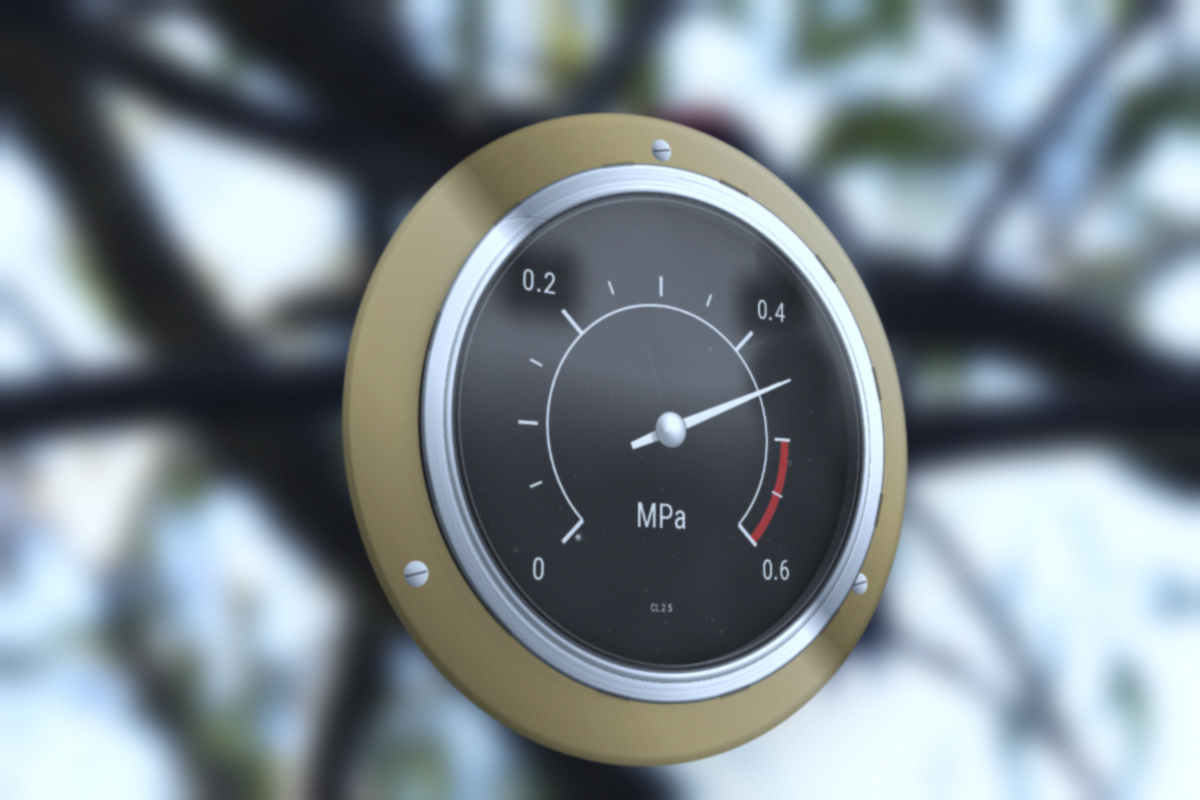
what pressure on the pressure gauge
0.45 MPa
